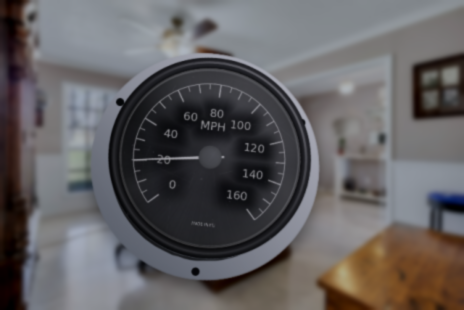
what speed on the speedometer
20 mph
